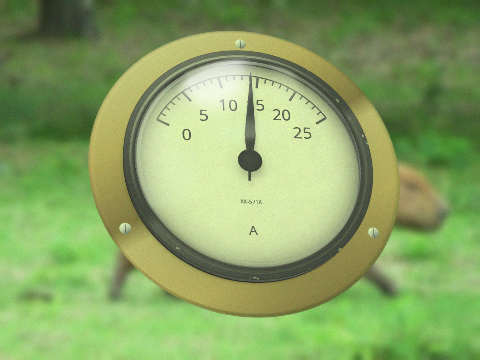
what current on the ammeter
14 A
